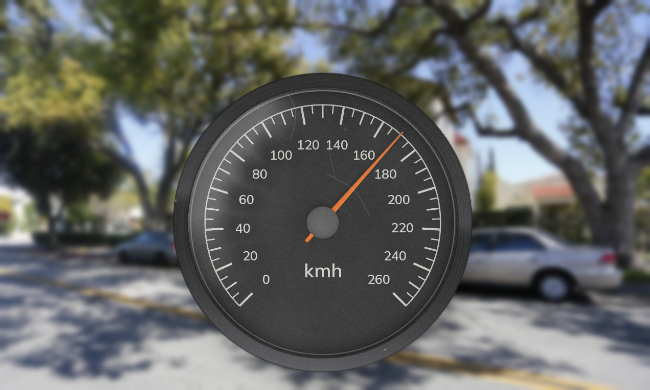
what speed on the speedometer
170 km/h
